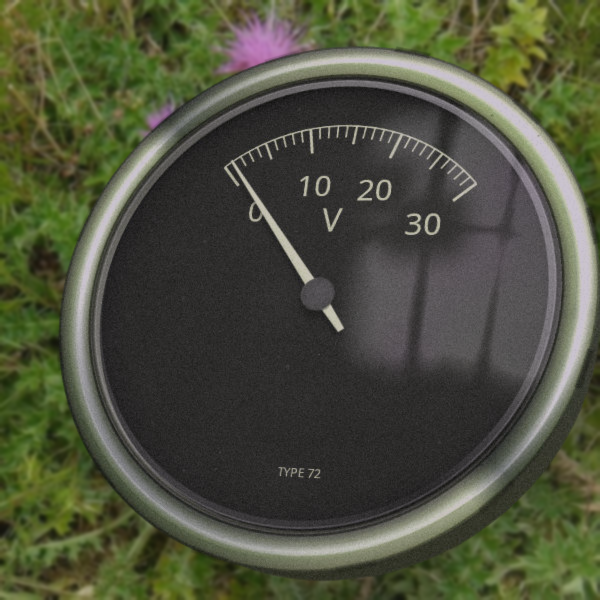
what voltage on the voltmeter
1 V
